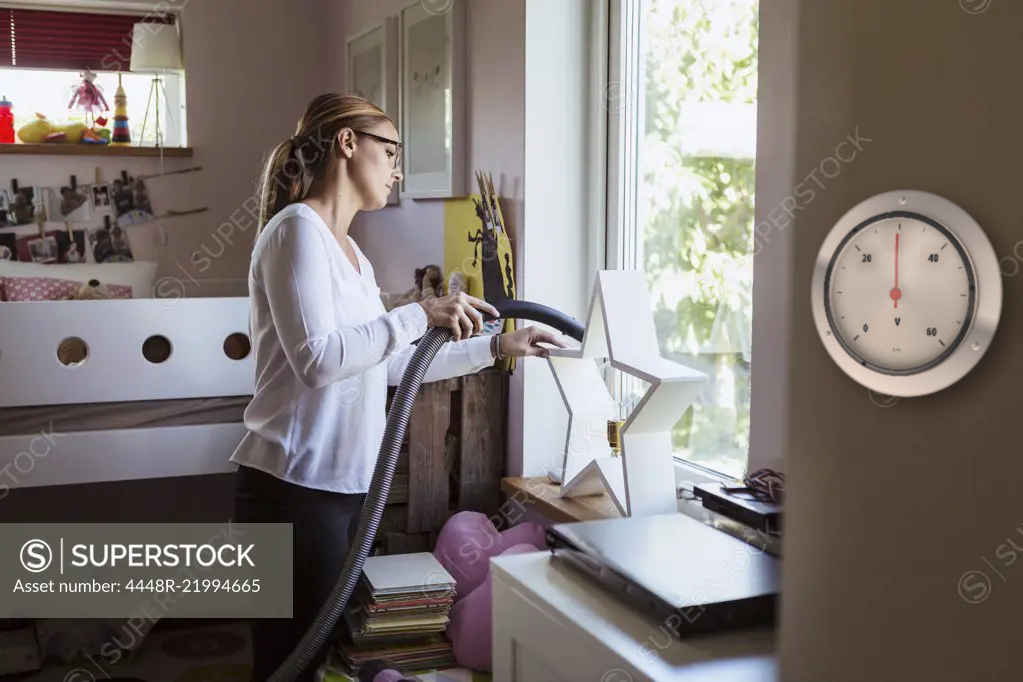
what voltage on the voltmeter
30 V
